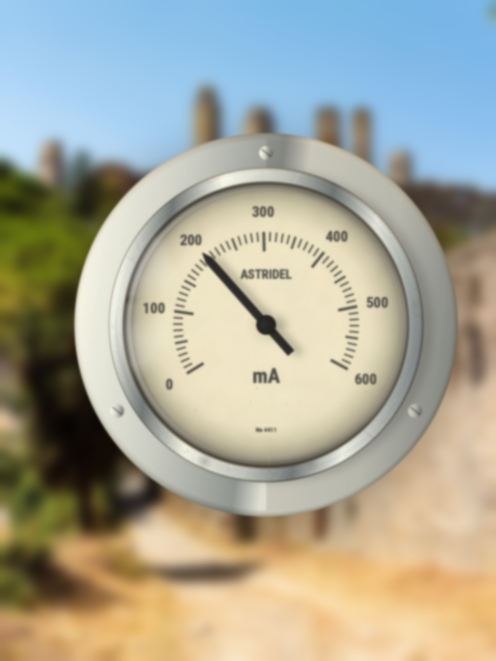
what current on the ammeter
200 mA
